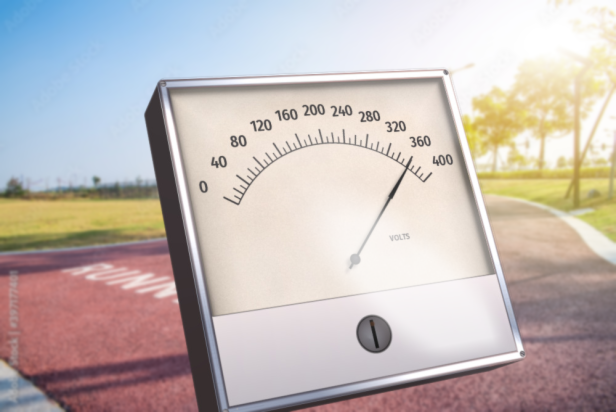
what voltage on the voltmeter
360 V
